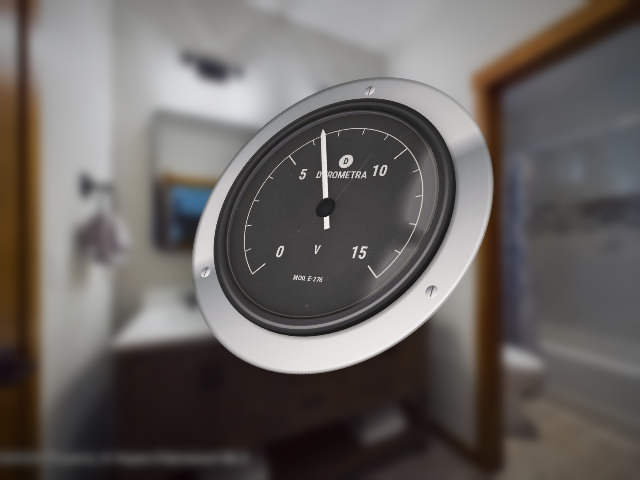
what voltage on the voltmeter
6.5 V
